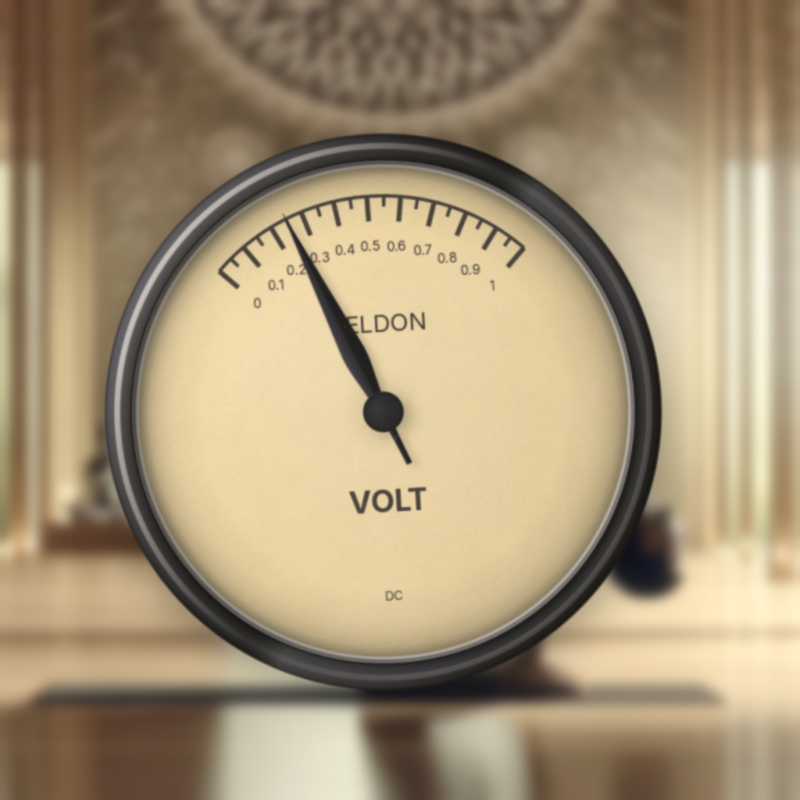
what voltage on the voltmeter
0.25 V
